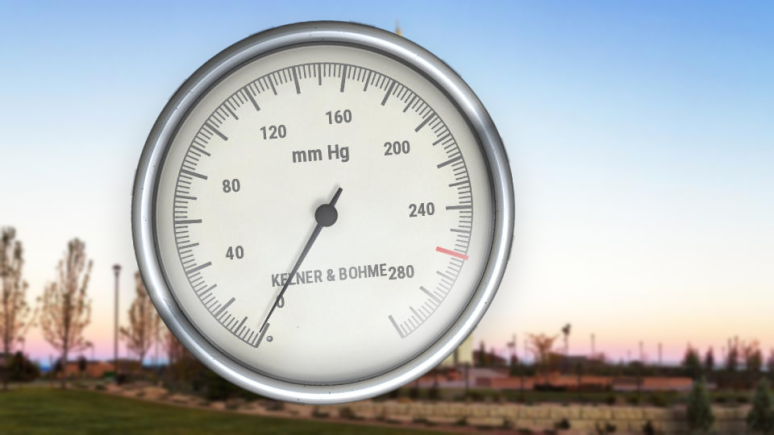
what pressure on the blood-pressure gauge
2 mmHg
